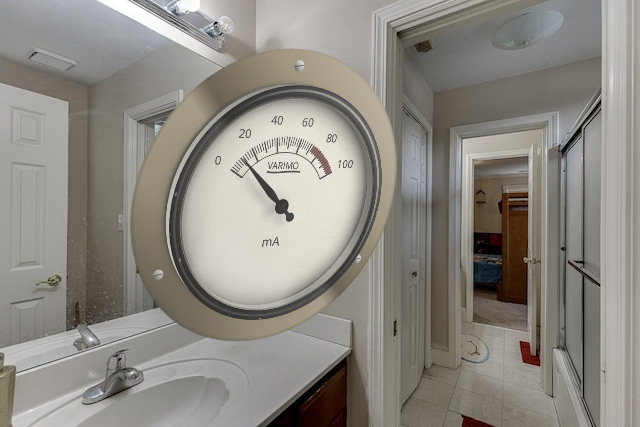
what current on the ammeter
10 mA
